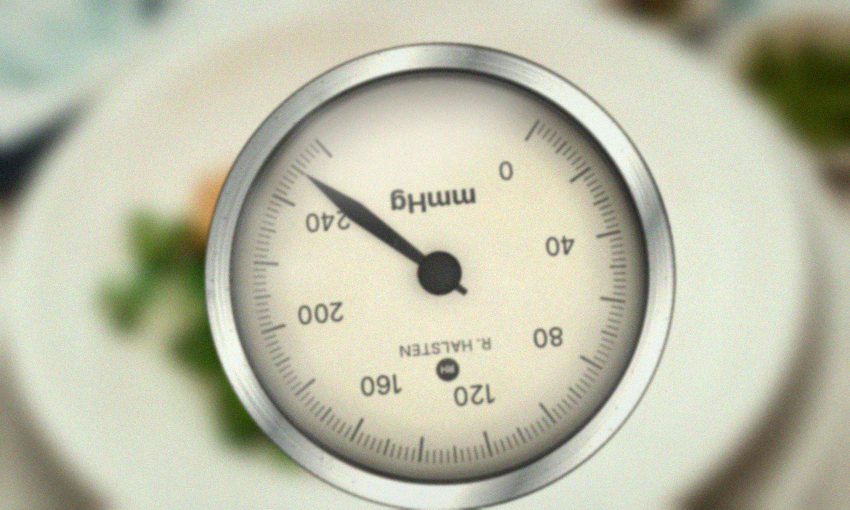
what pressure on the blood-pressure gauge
250 mmHg
